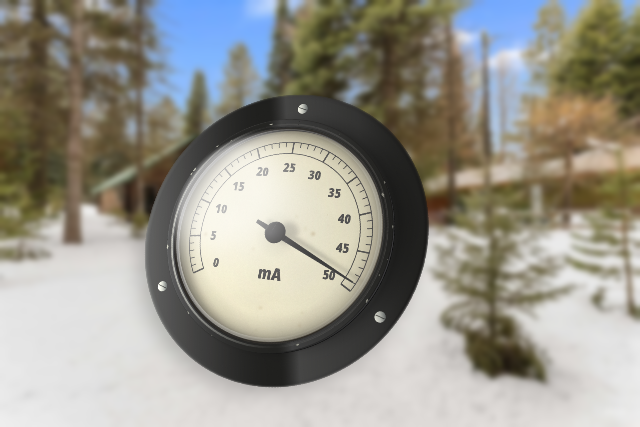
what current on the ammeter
49 mA
